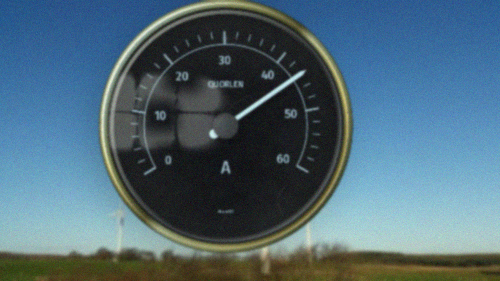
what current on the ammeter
44 A
